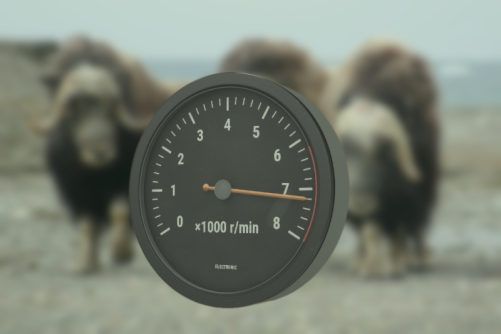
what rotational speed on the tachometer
7200 rpm
